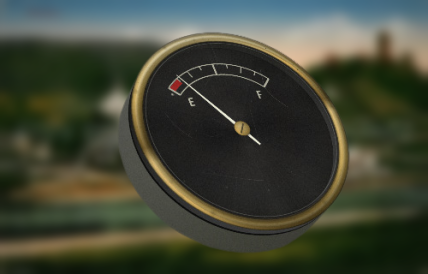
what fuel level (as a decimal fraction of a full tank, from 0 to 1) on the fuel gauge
0.125
